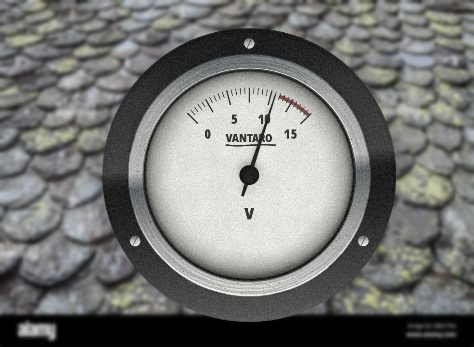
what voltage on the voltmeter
10.5 V
